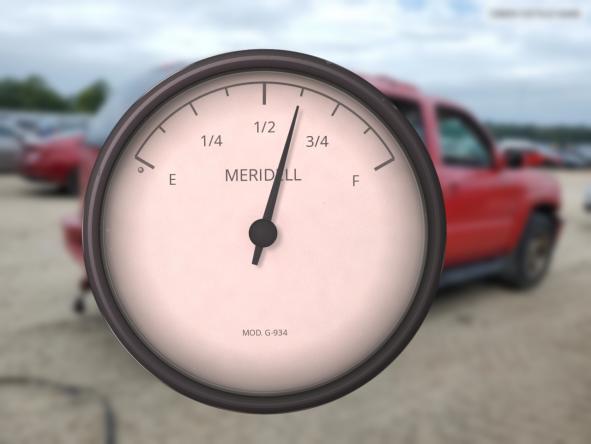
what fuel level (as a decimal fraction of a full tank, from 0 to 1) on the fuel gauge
0.625
